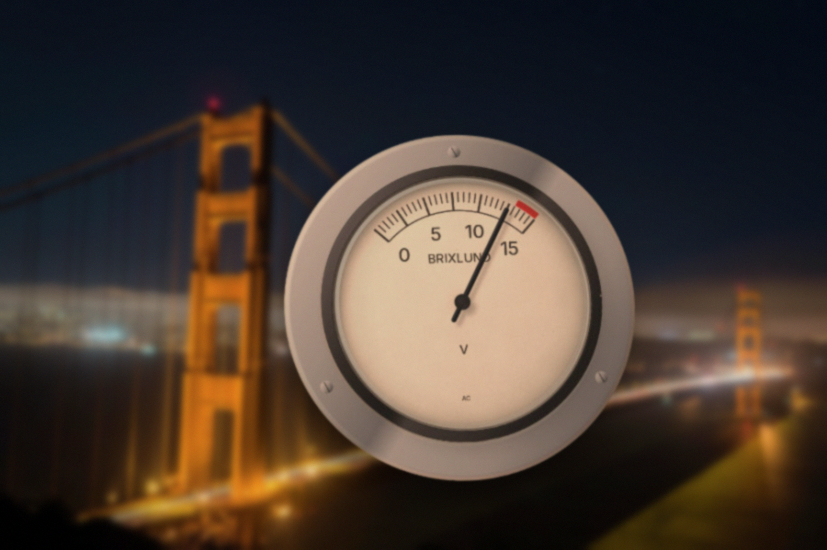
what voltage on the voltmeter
12.5 V
